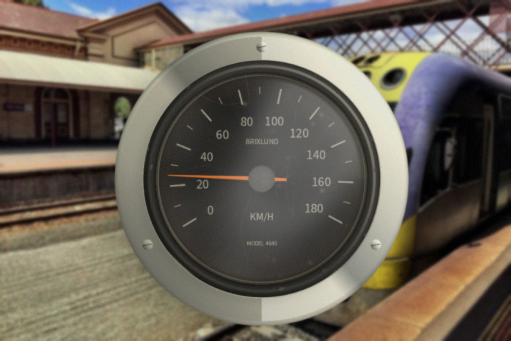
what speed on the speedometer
25 km/h
